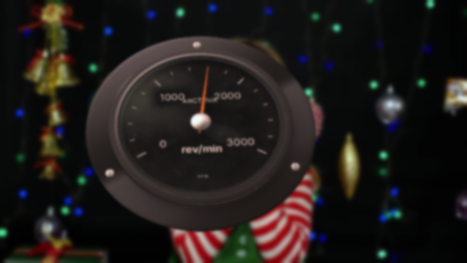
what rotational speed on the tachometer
1600 rpm
